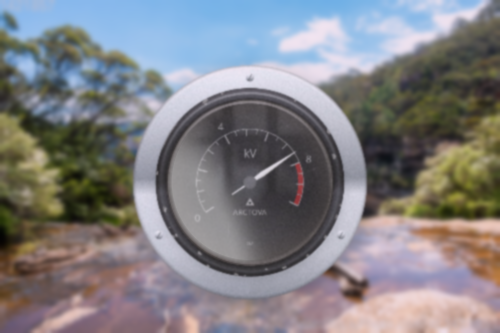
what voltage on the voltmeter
7.5 kV
